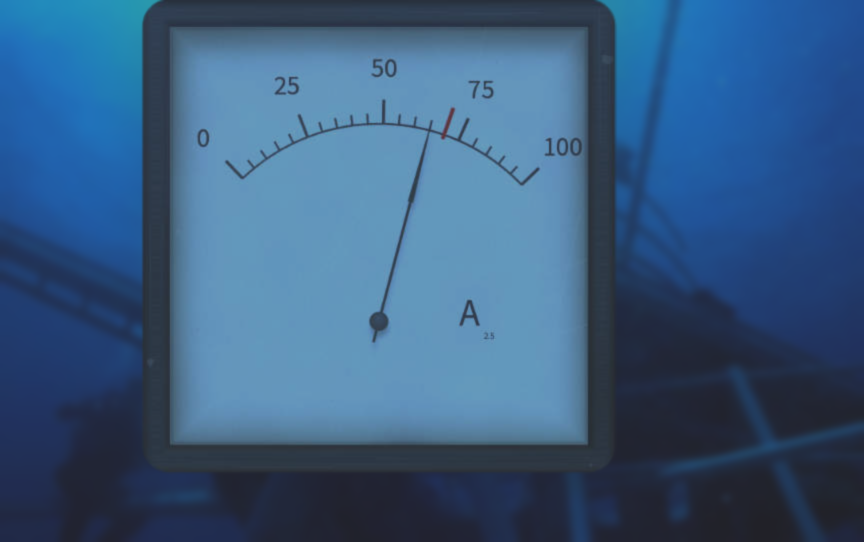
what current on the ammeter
65 A
